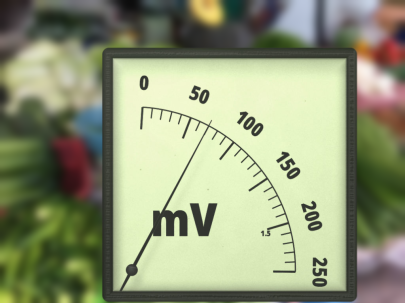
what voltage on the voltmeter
70 mV
